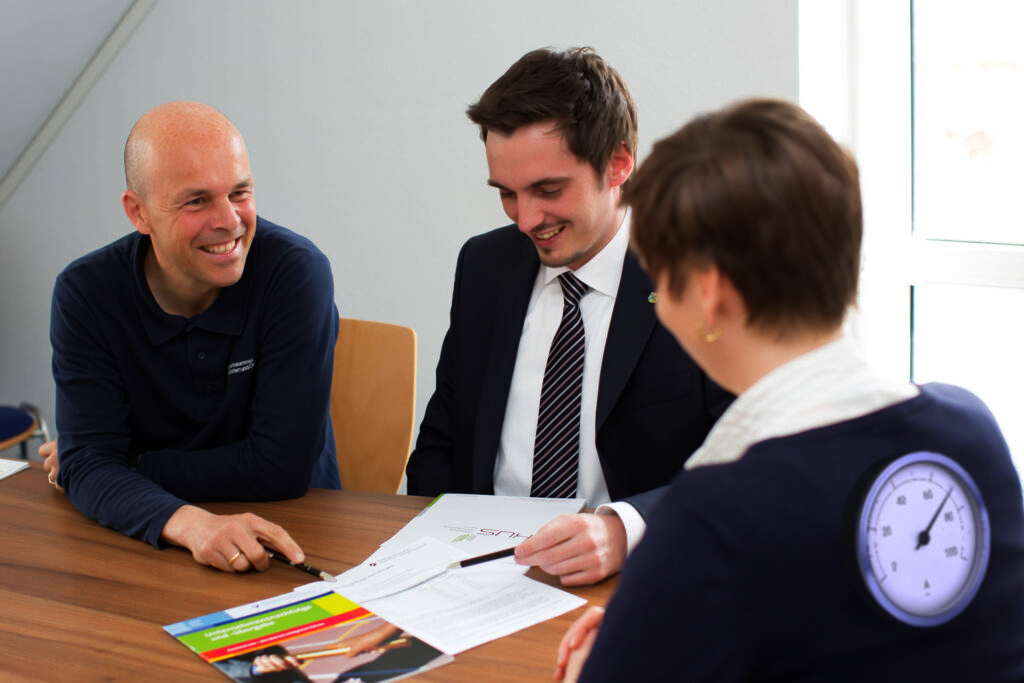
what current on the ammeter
70 A
